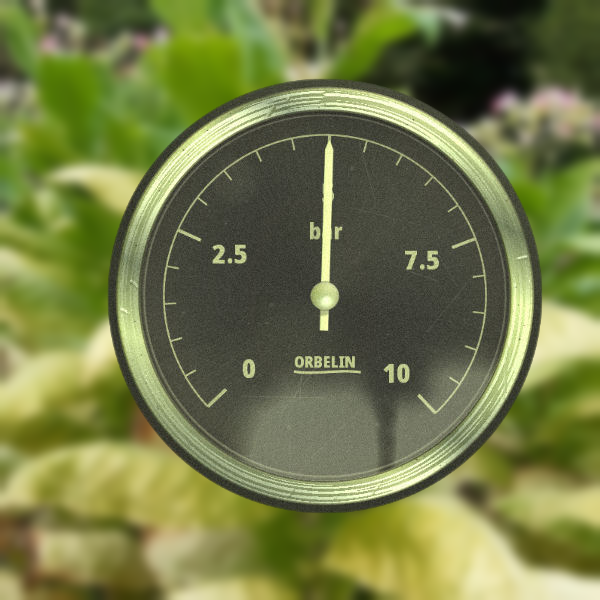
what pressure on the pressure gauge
5 bar
